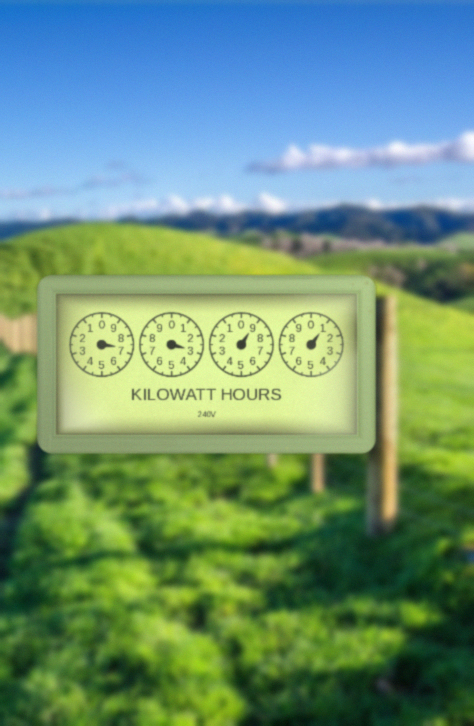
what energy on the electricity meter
7291 kWh
